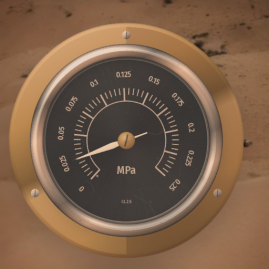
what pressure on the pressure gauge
0.025 MPa
